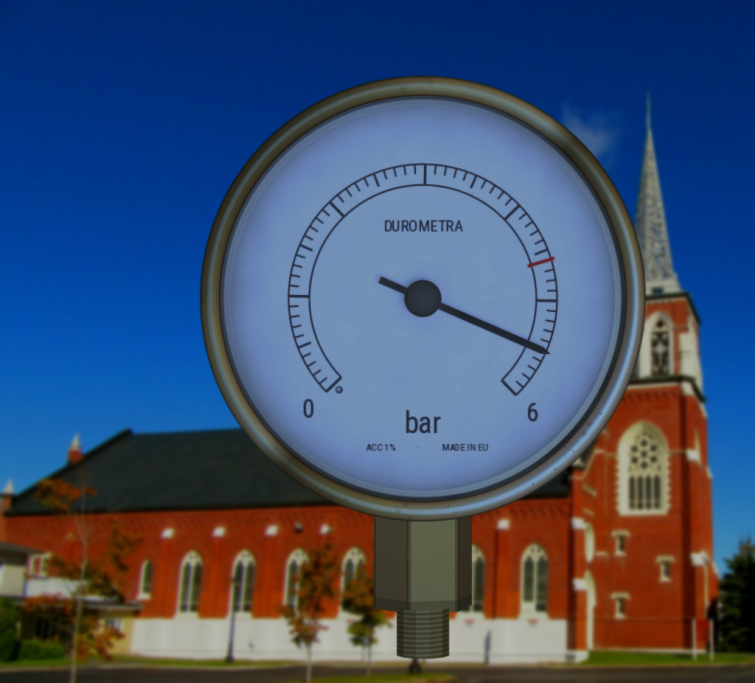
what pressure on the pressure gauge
5.5 bar
